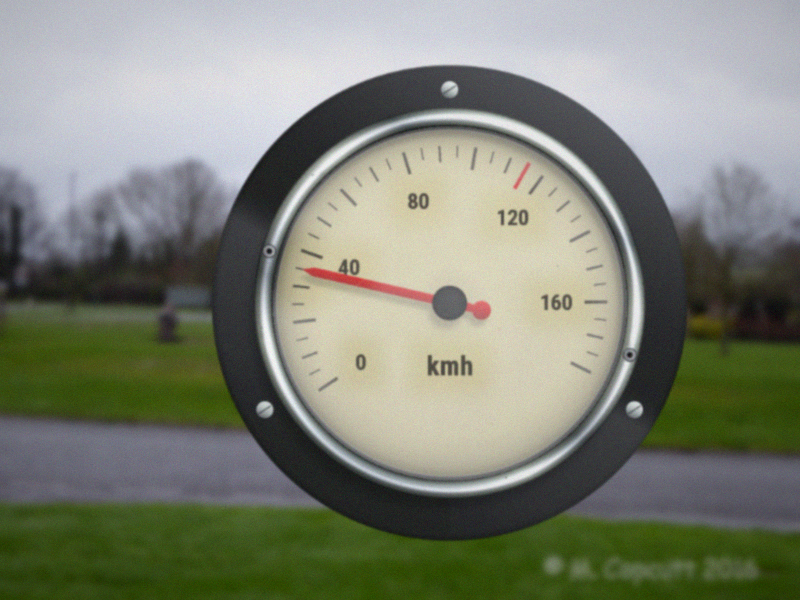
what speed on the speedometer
35 km/h
